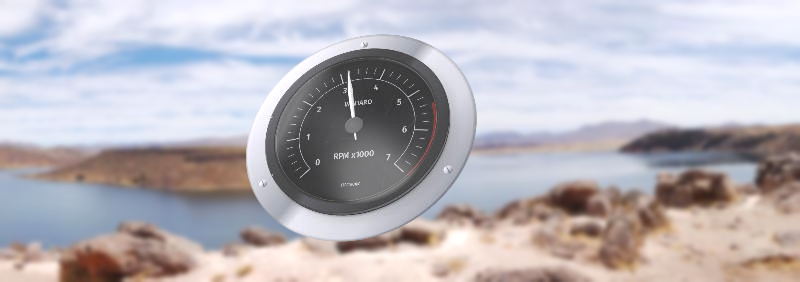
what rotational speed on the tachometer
3200 rpm
